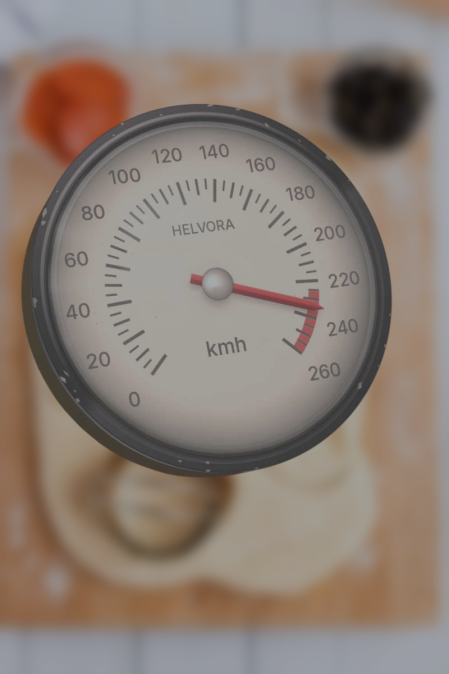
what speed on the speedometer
235 km/h
